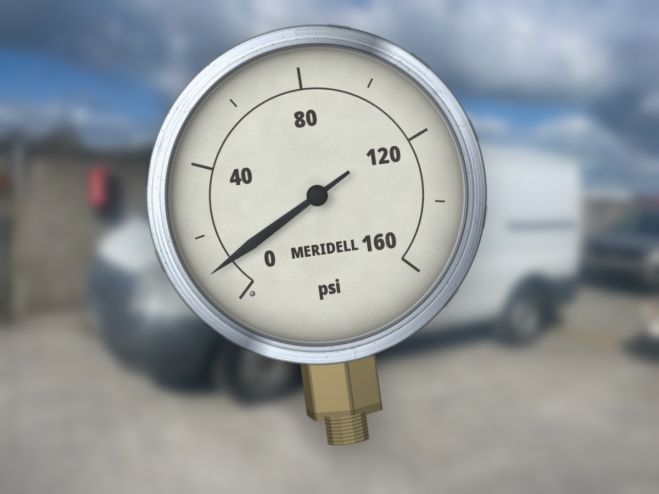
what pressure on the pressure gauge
10 psi
